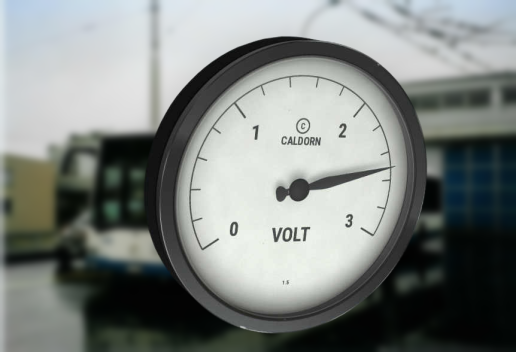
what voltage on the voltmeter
2.5 V
